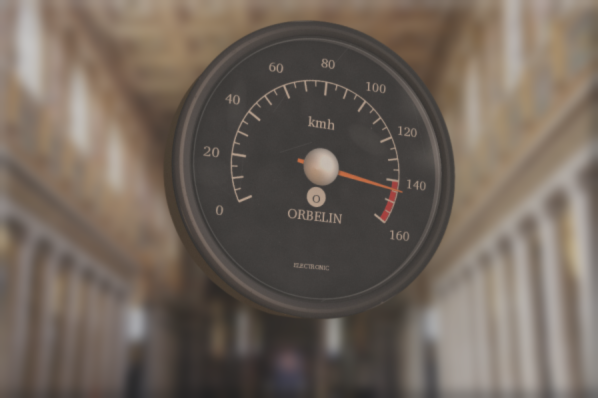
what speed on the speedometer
145 km/h
